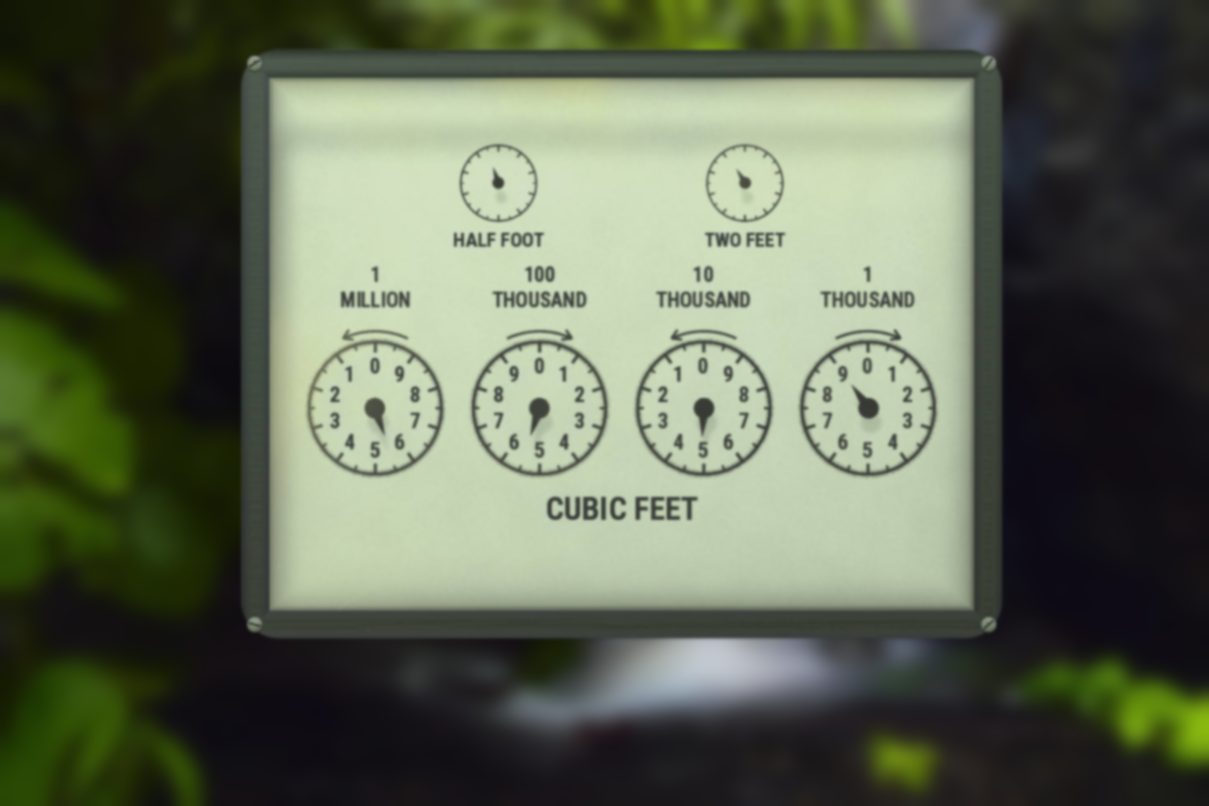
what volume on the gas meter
554900 ft³
